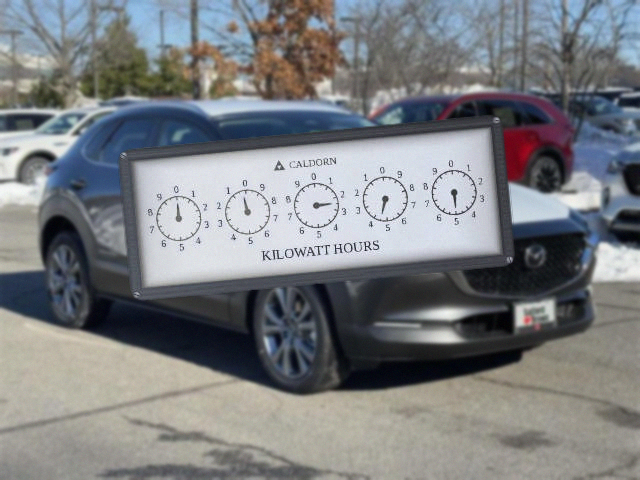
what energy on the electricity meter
245 kWh
